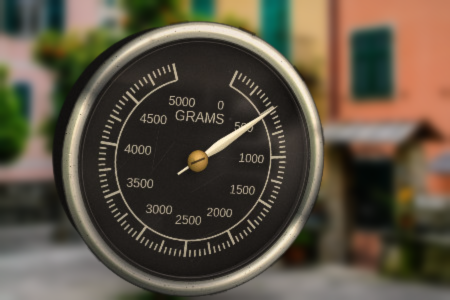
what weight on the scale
500 g
